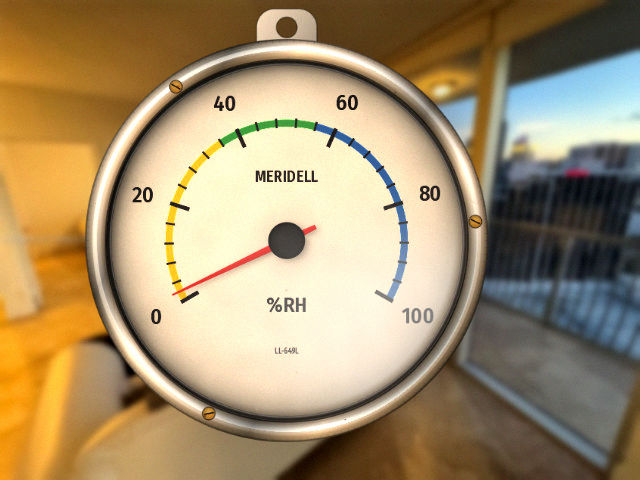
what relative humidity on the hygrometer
2 %
